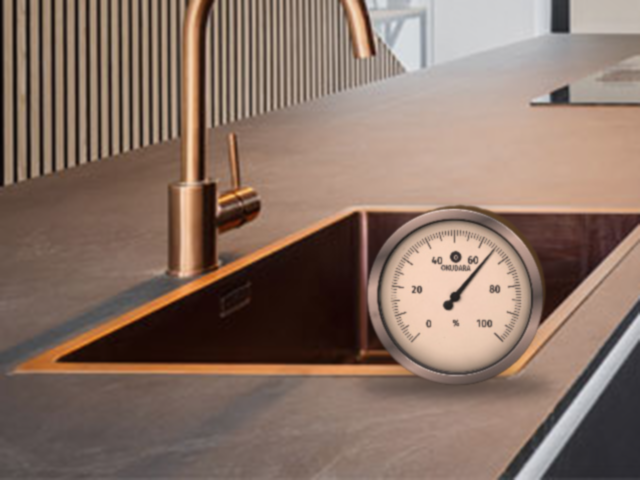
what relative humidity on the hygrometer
65 %
